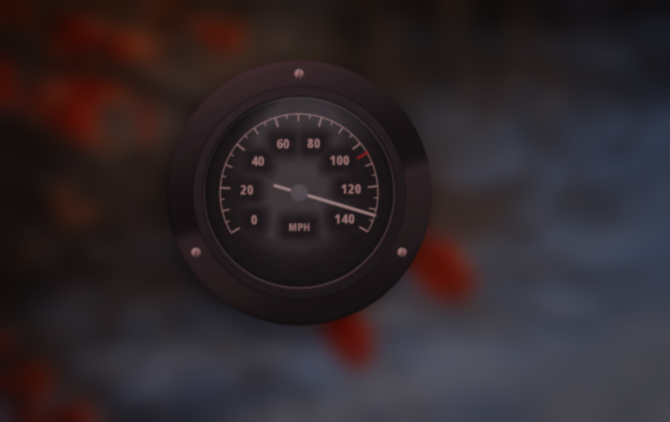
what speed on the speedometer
132.5 mph
